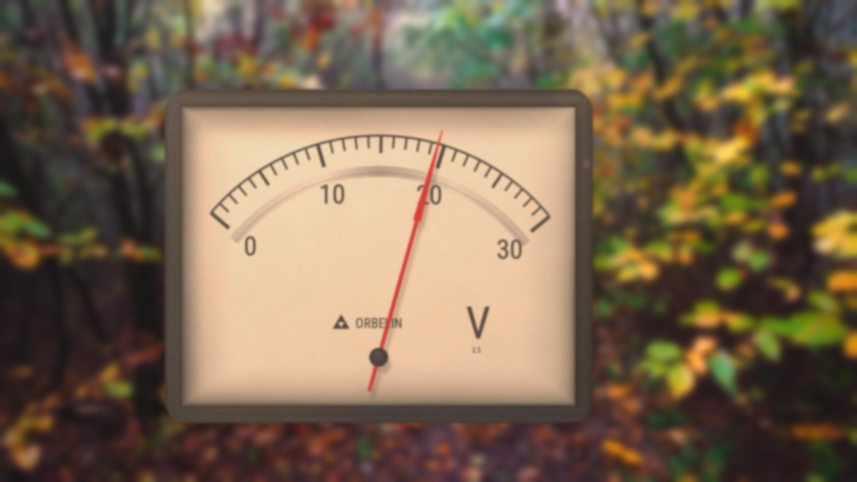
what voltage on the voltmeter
19.5 V
